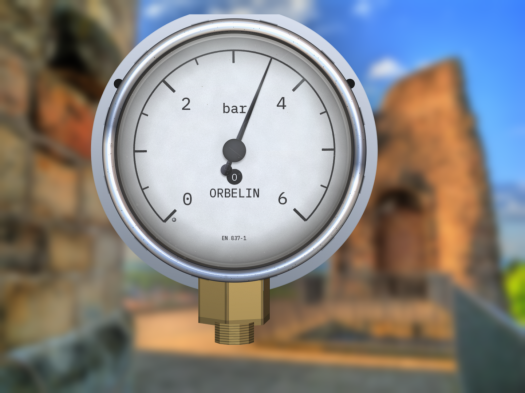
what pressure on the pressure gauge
3.5 bar
